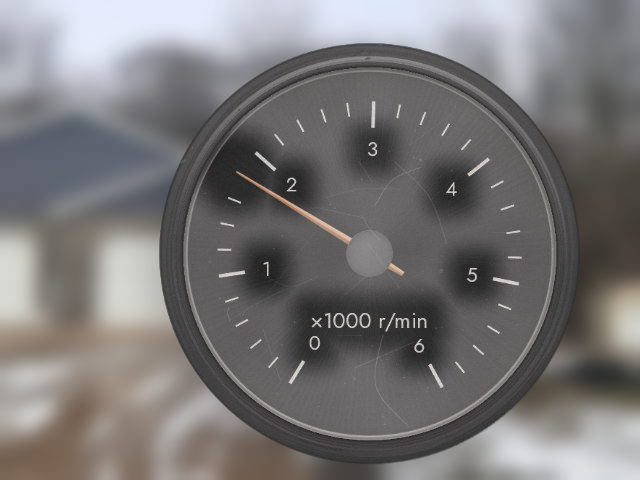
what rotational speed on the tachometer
1800 rpm
